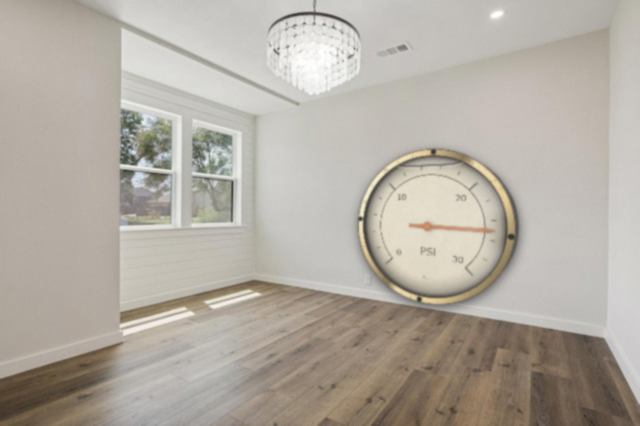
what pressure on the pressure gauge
25 psi
